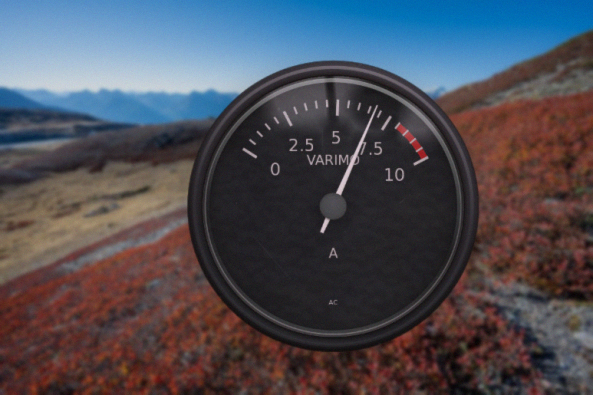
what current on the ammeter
6.75 A
